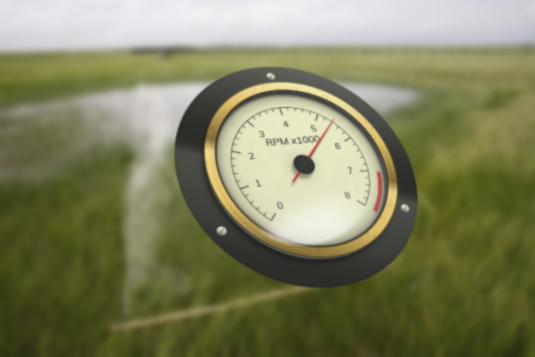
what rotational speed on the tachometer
5400 rpm
